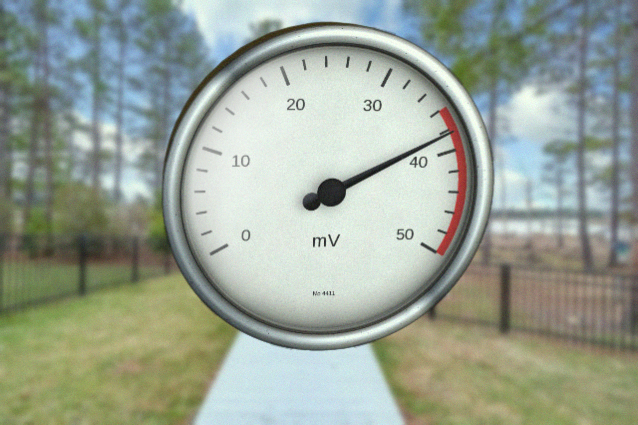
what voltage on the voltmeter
38 mV
